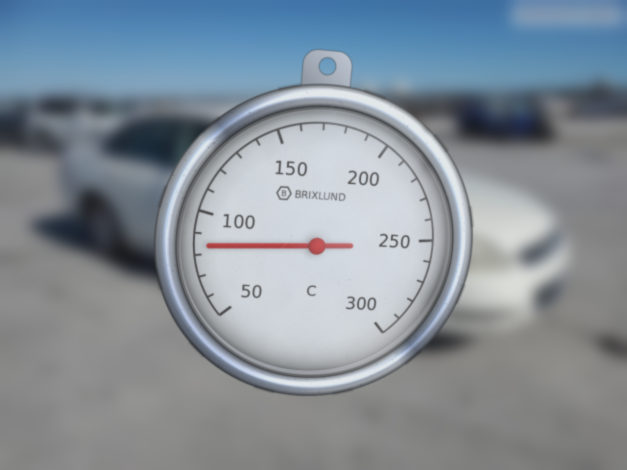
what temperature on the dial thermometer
85 °C
